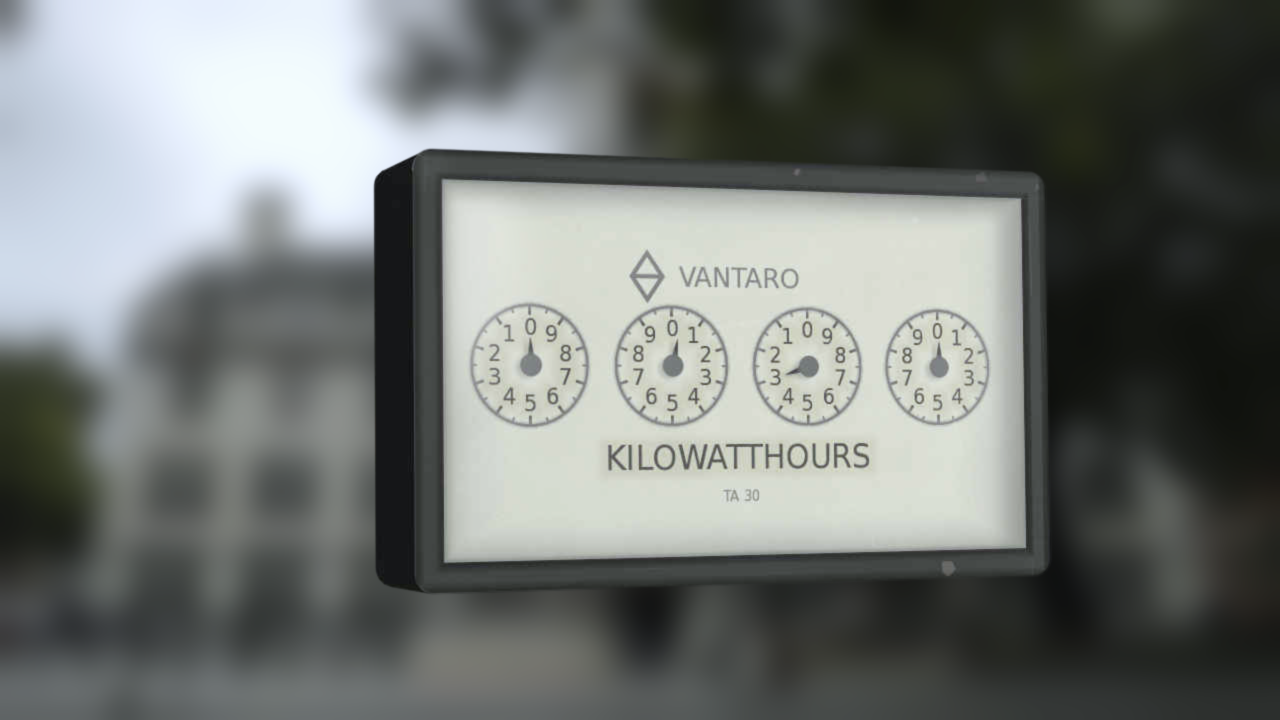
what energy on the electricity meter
30 kWh
